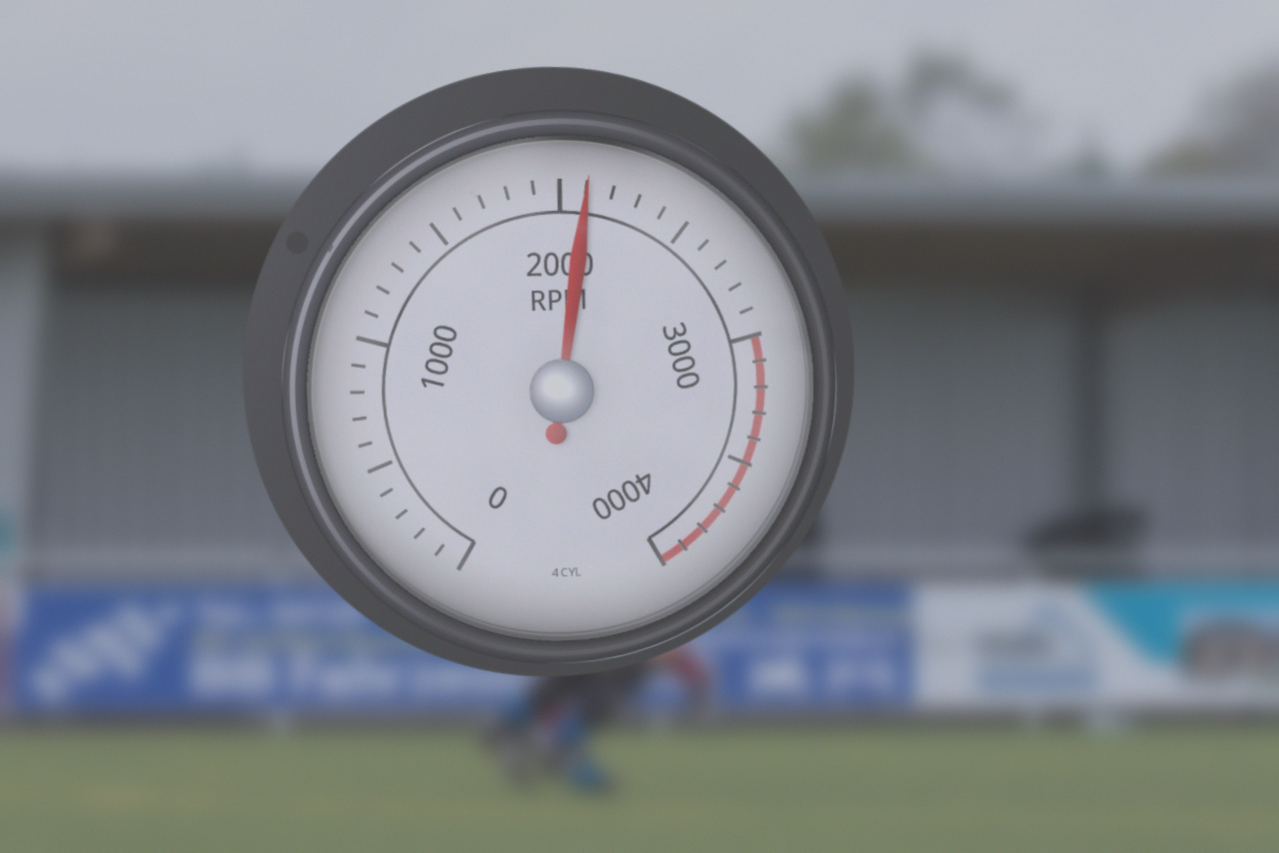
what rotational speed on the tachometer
2100 rpm
